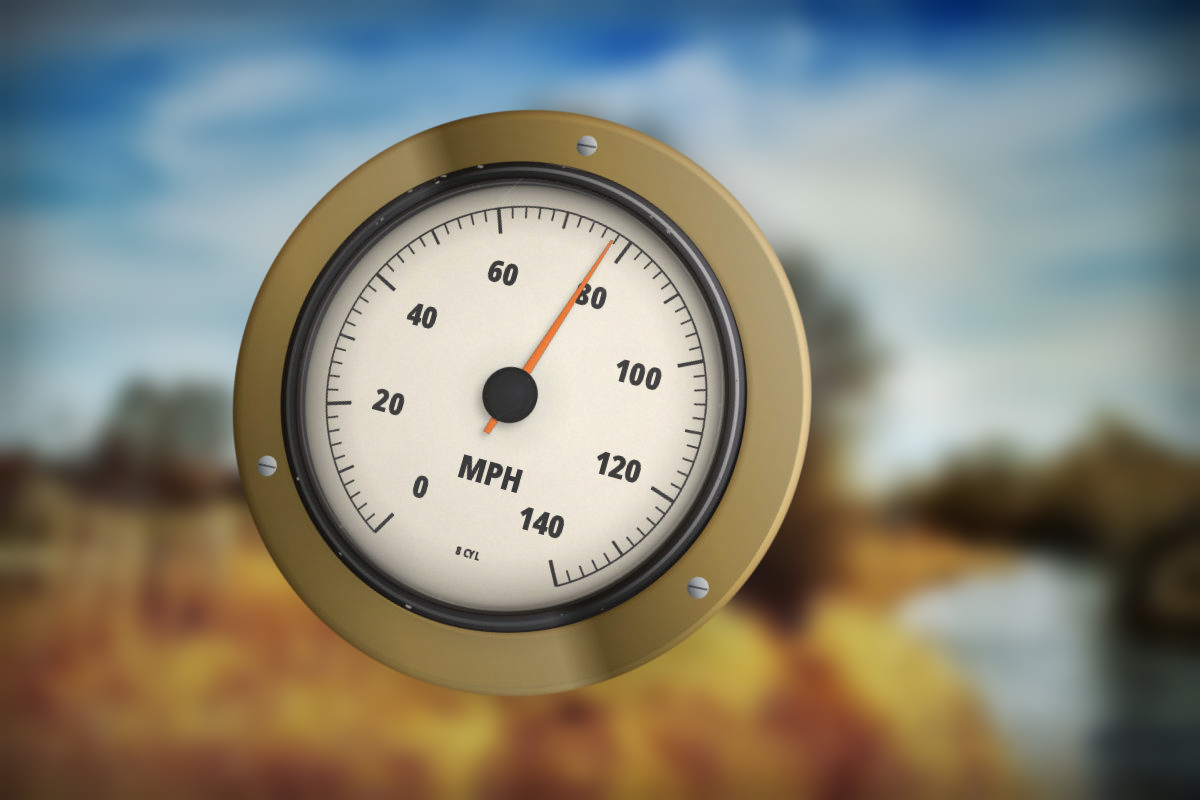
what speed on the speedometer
78 mph
